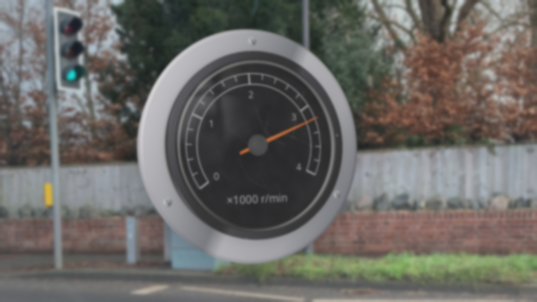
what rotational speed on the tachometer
3200 rpm
